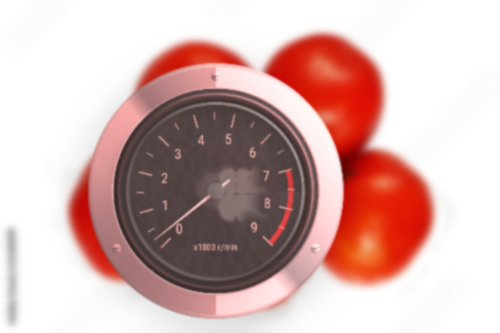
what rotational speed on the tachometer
250 rpm
